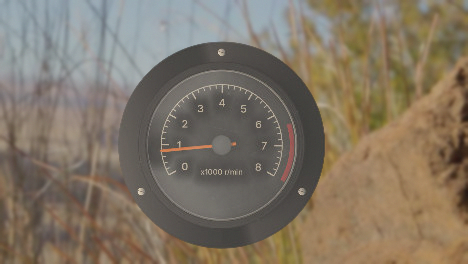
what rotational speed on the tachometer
800 rpm
